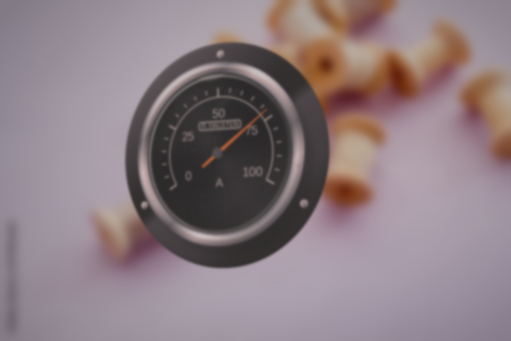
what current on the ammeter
72.5 A
